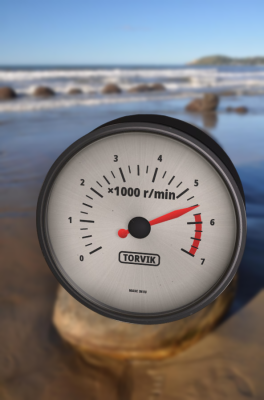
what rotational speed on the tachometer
5500 rpm
